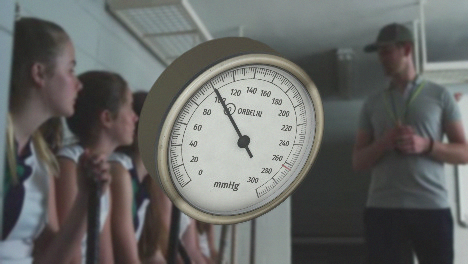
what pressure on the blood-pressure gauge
100 mmHg
